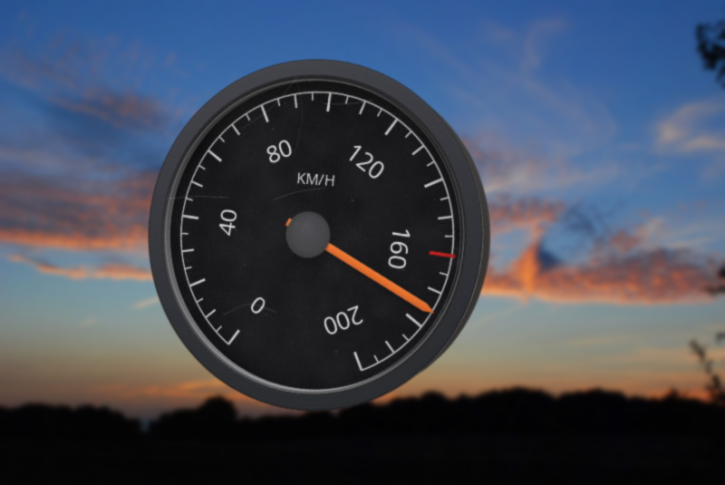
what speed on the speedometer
175 km/h
